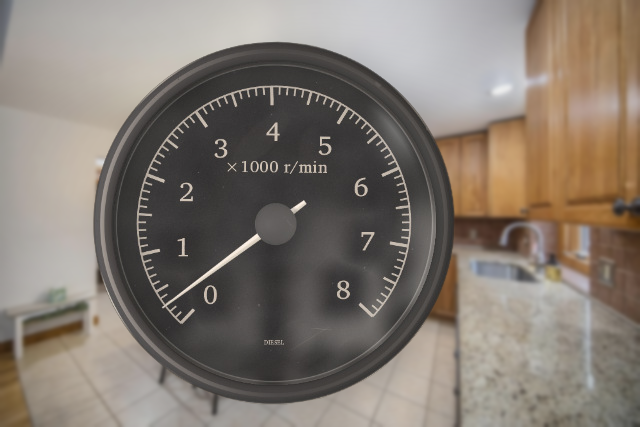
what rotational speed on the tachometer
300 rpm
